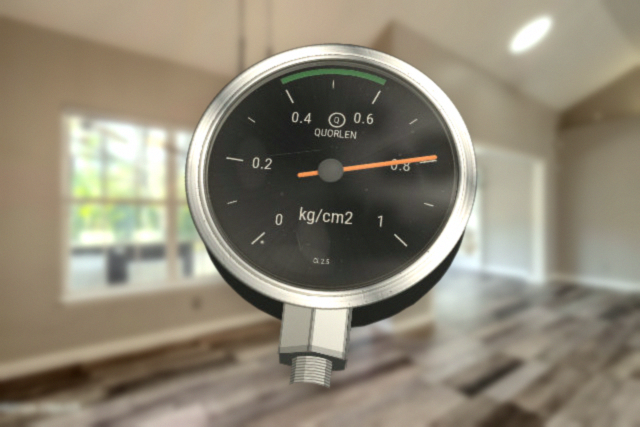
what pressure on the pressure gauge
0.8 kg/cm²
